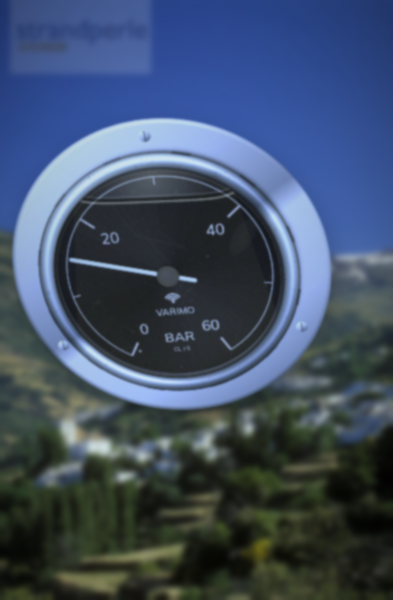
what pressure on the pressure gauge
15 bar
